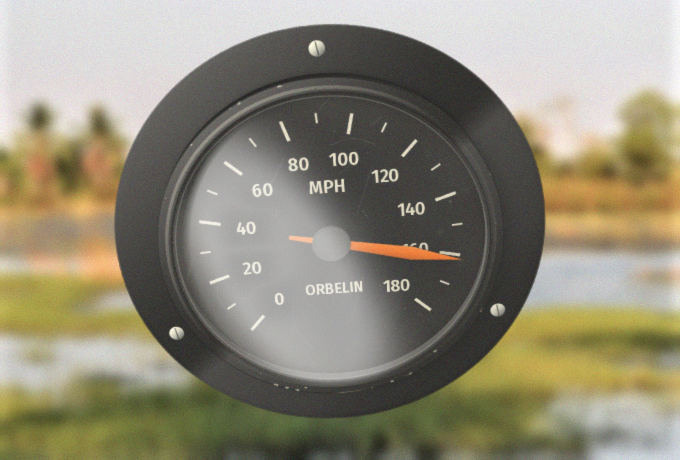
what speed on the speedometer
160 mph
